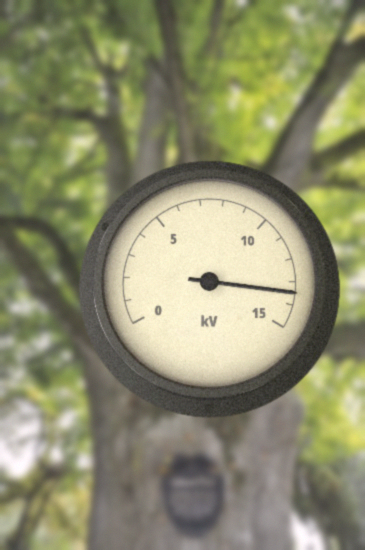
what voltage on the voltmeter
13.5 kV
